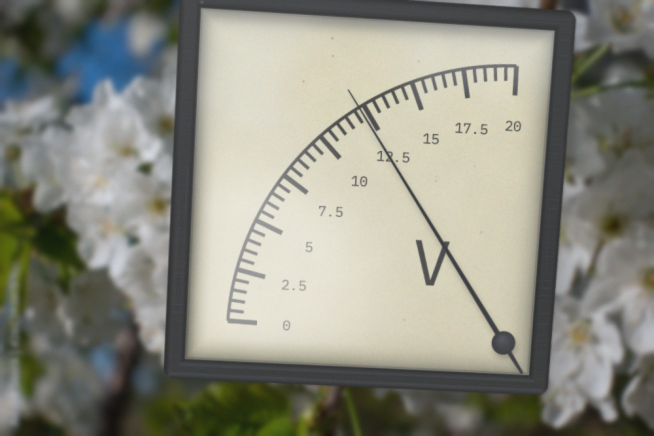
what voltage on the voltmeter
12.25 V
